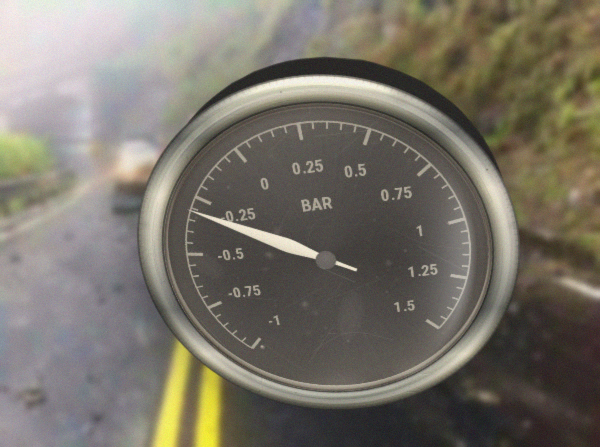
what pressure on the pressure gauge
-0.3 bar
